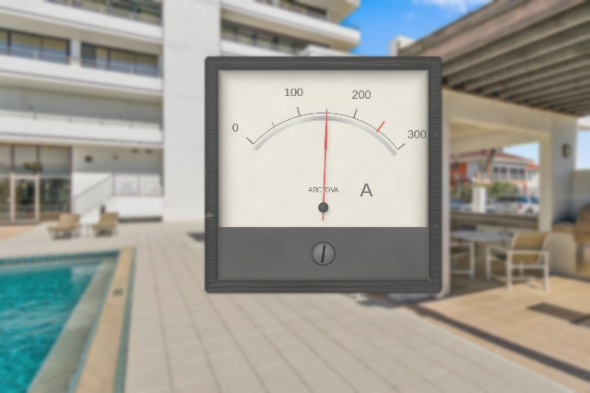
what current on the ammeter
150 A
